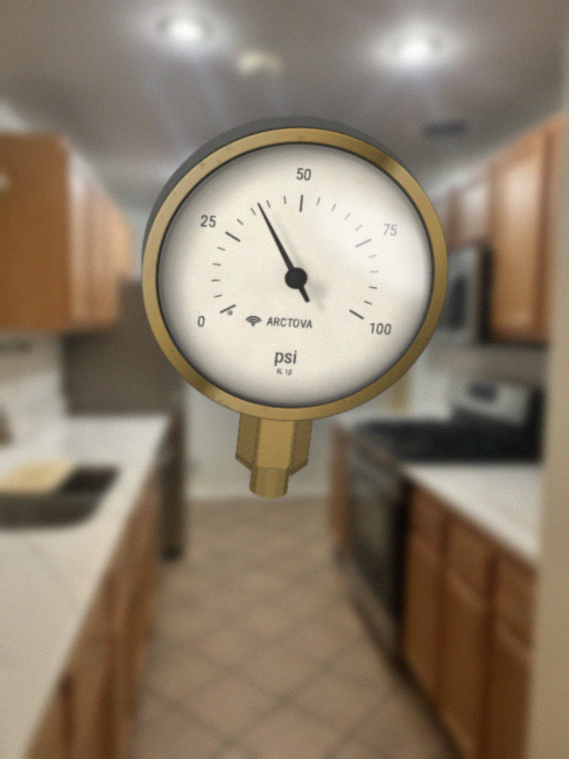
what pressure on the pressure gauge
37.5 psi
